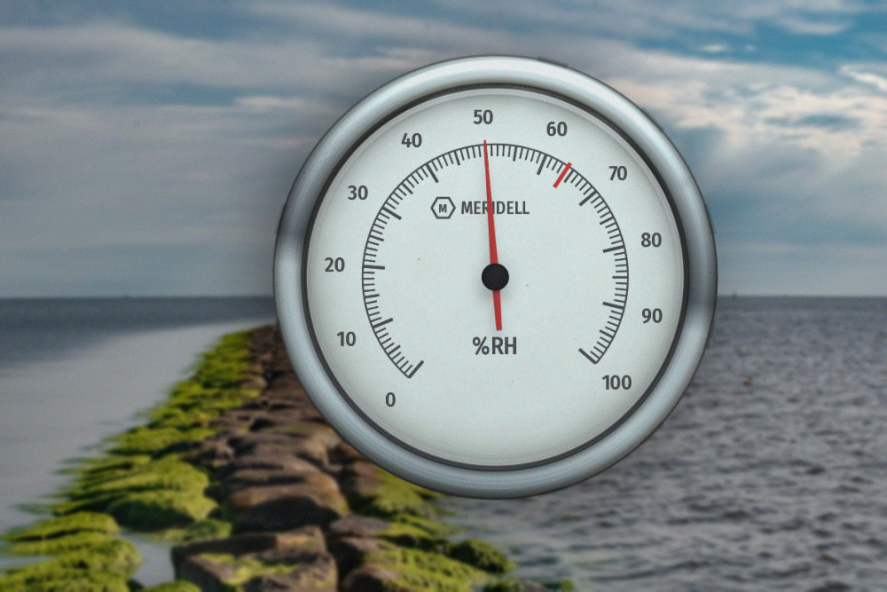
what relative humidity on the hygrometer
50 %
